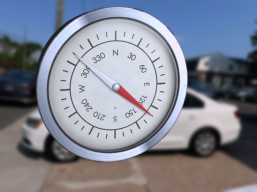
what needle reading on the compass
130 °
